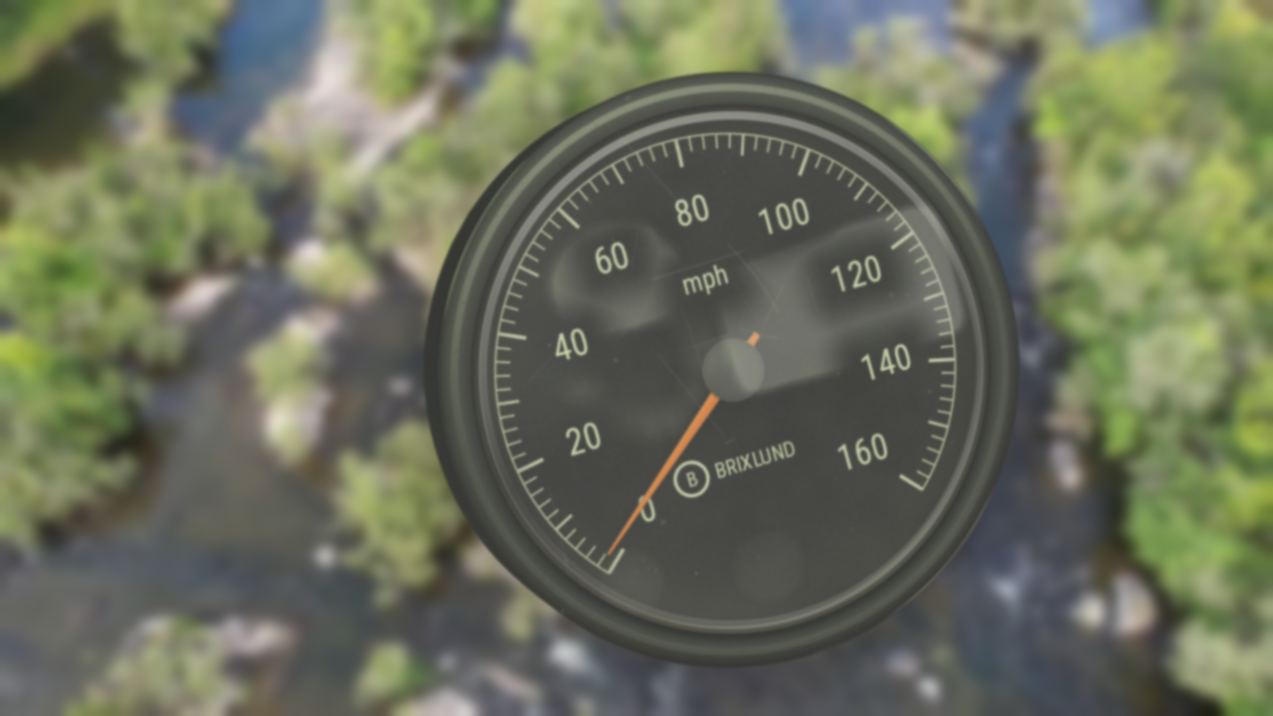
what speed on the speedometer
2 mph
